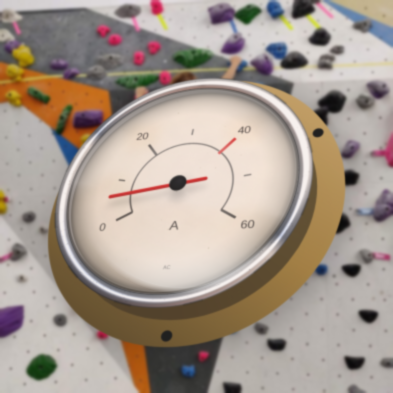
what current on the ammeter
5 A
